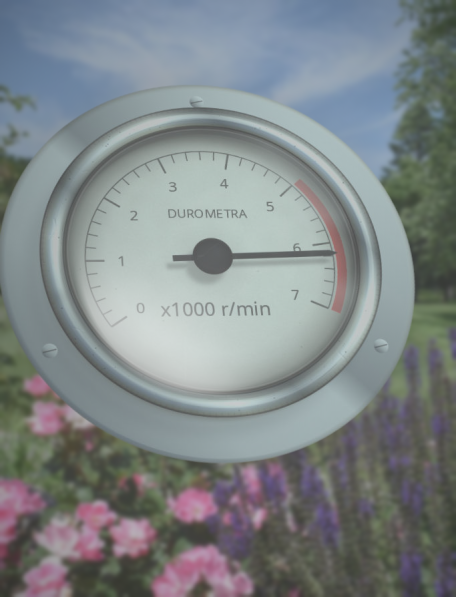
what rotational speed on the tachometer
6200 rpm
